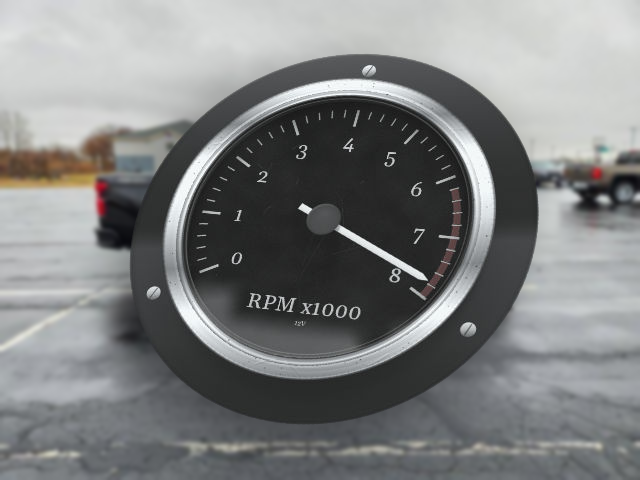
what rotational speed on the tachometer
7800 rpm
